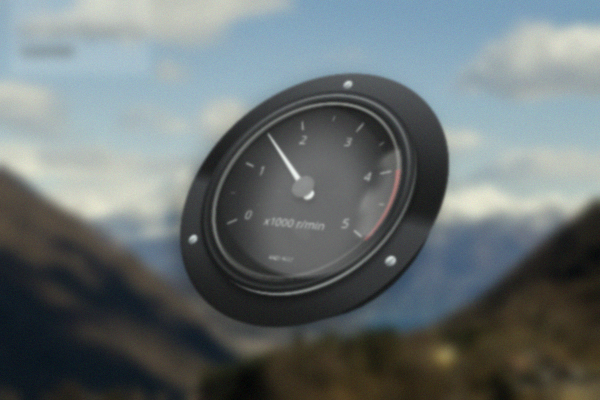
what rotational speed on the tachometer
1500 rpm
